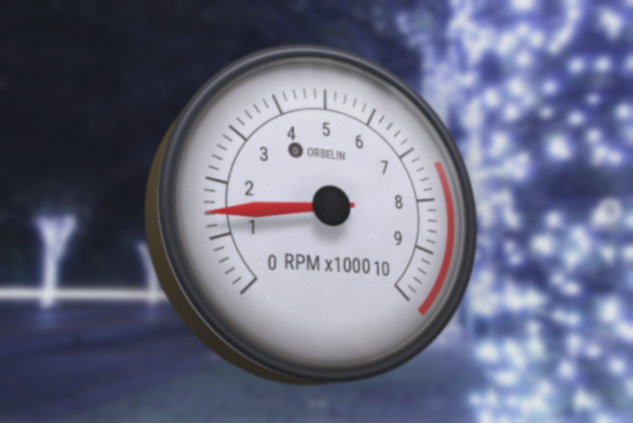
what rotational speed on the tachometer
1400 rpm
